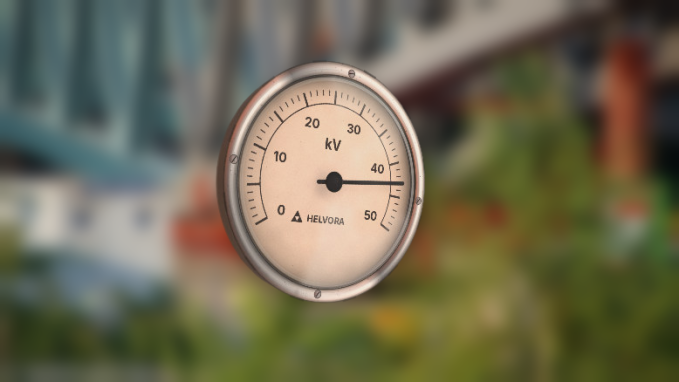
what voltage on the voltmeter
43 kV
